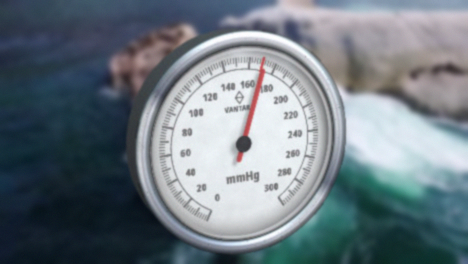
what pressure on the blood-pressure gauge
170 mmHg
